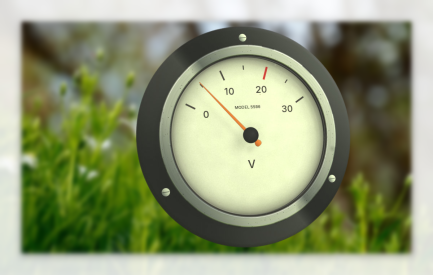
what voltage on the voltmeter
5 V
